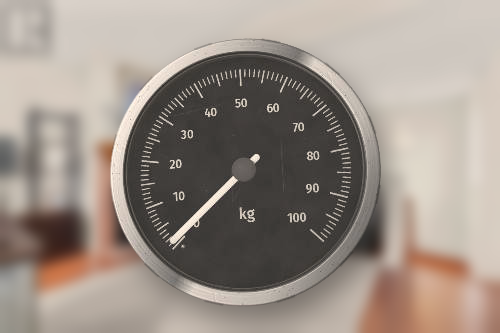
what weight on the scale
1 kg
